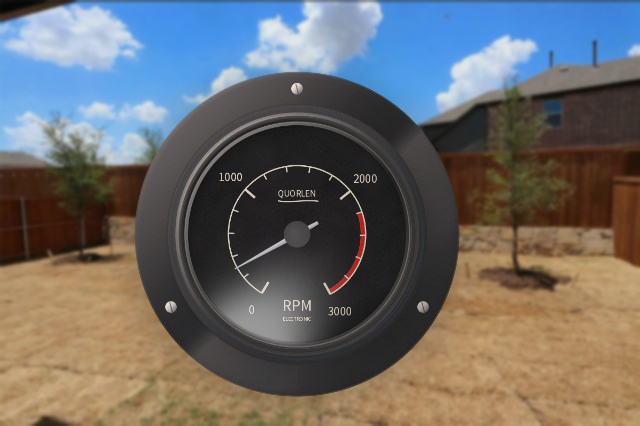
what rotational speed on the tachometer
300 rpm
